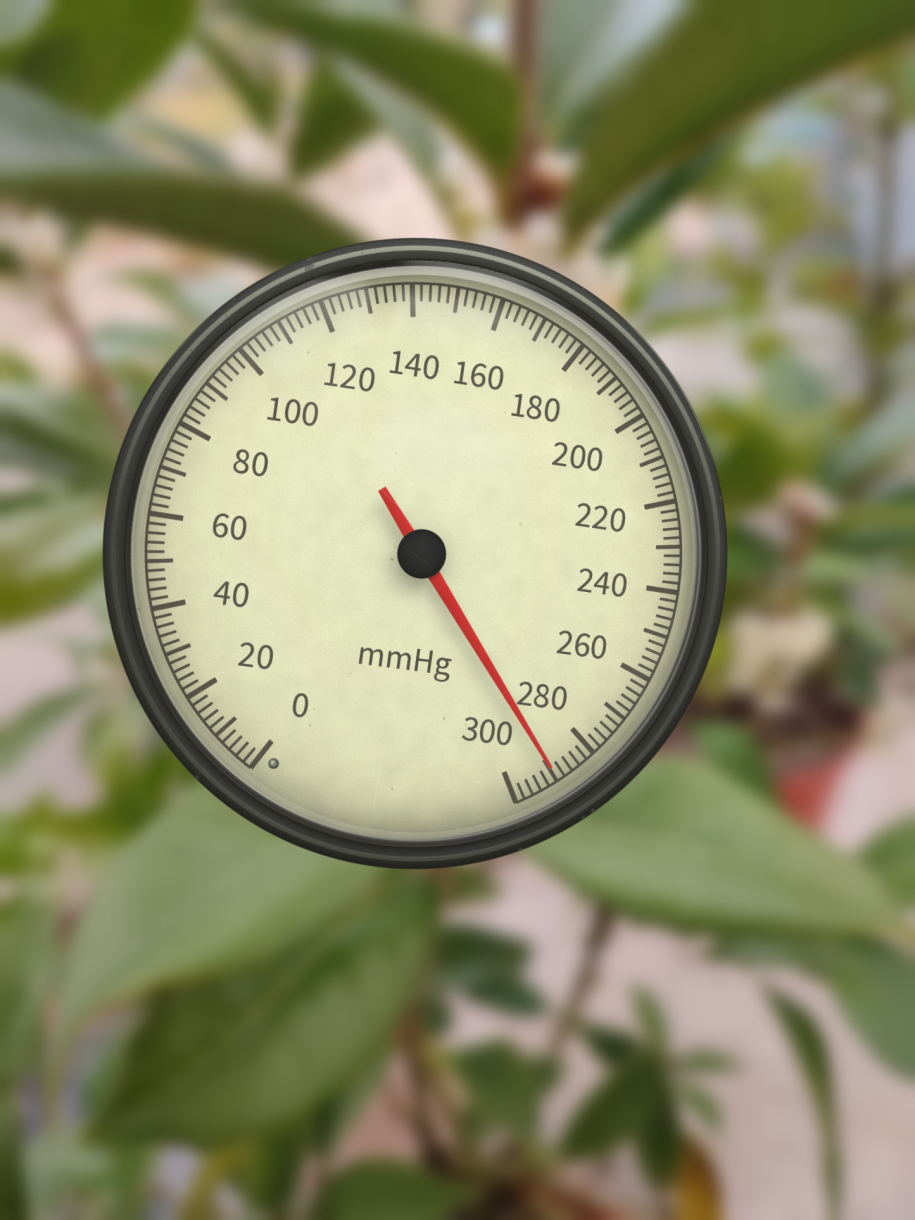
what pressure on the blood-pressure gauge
290 mmHg
